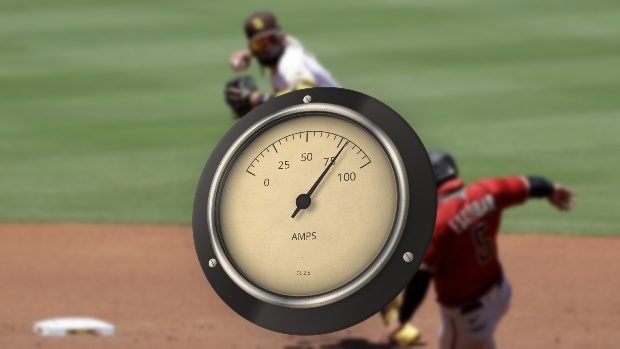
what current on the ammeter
80 A
